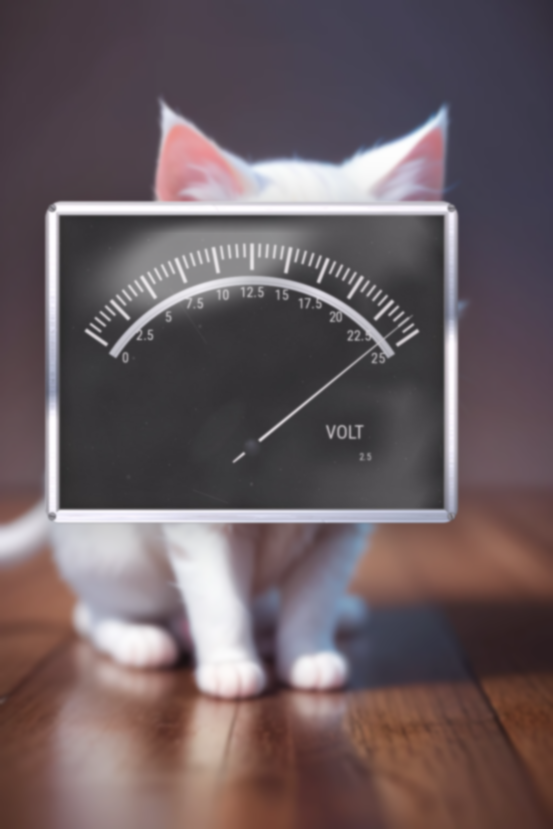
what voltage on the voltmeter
24 V
